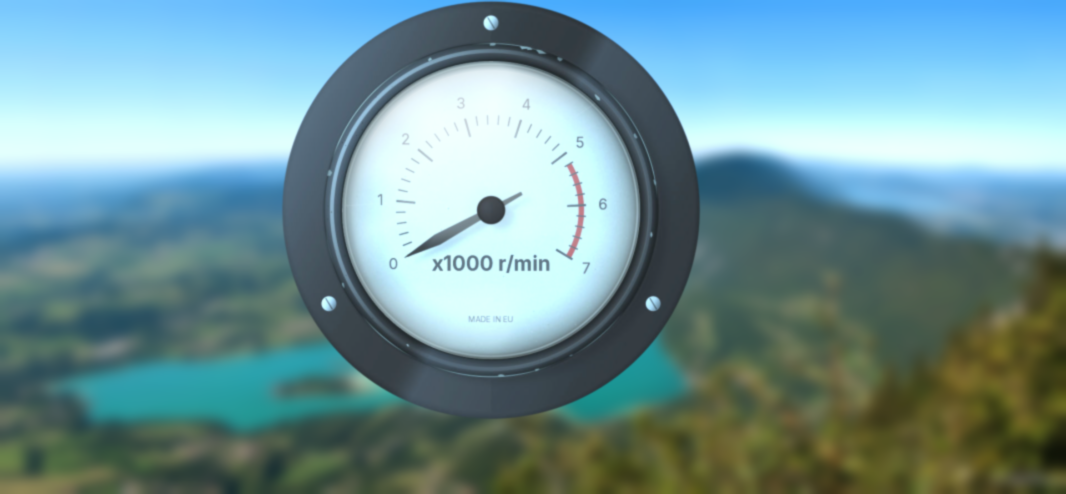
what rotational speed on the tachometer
0 rpm
